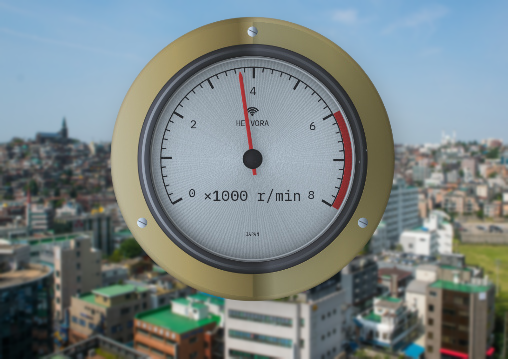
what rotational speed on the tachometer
3700 rpm
